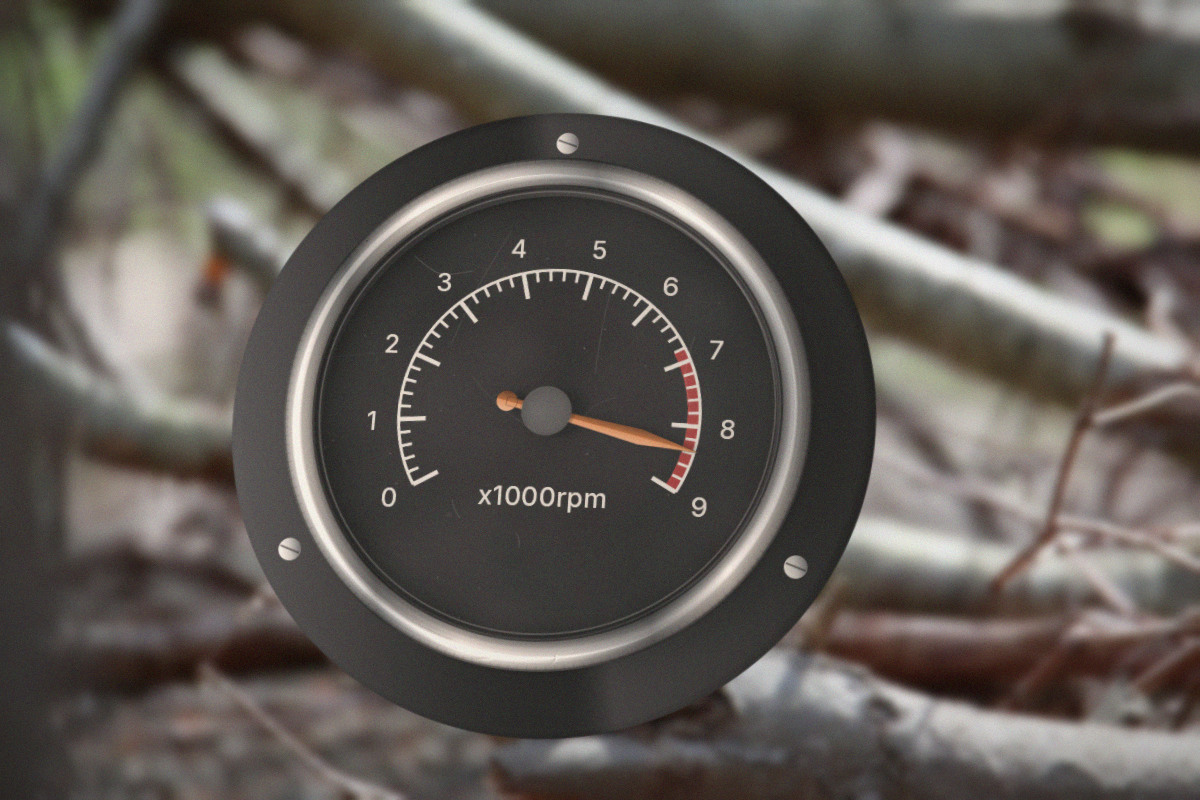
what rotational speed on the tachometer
8400 rpm
